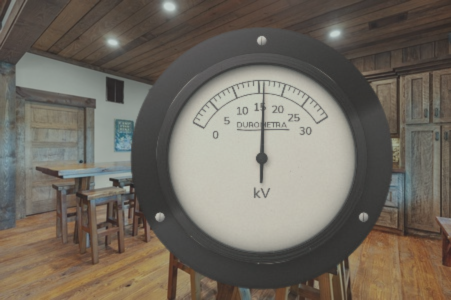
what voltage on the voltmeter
16 kV
